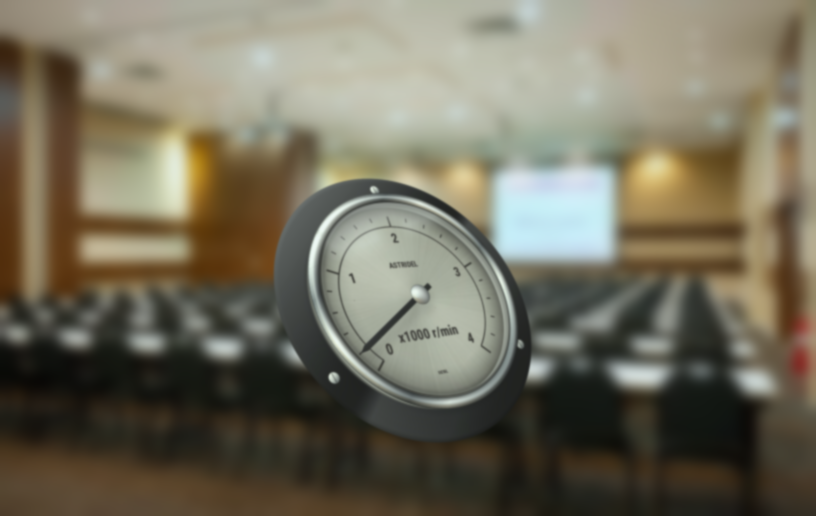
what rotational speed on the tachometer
200 rpm
